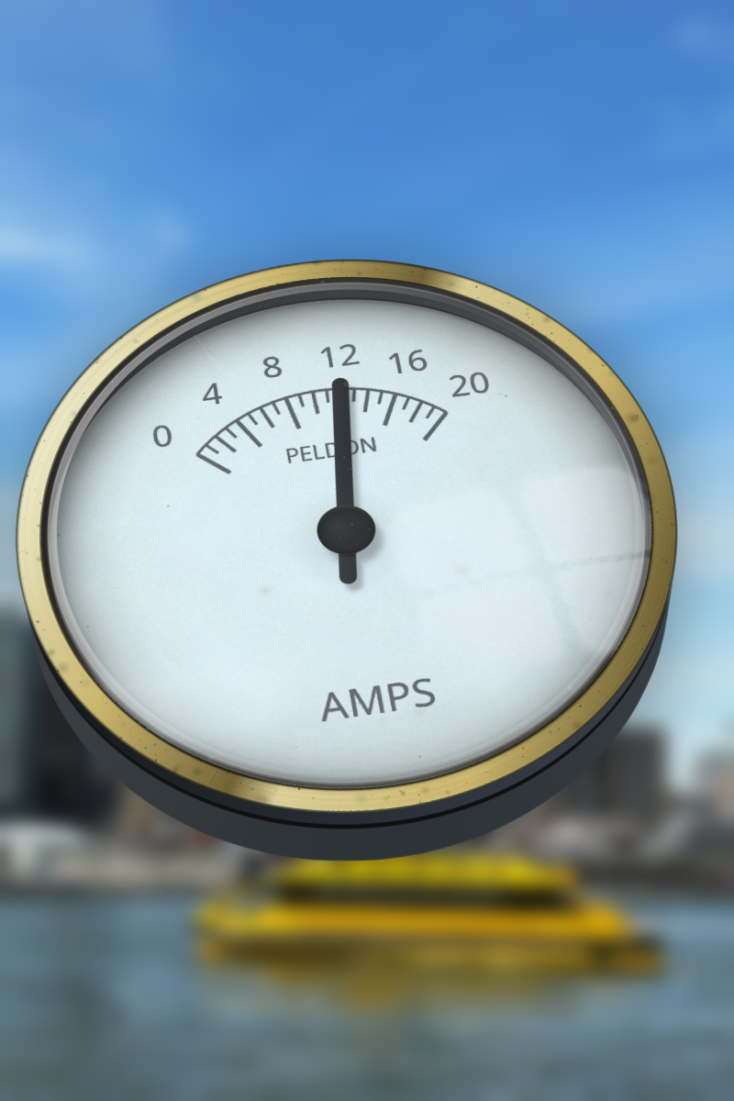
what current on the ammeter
12 A
